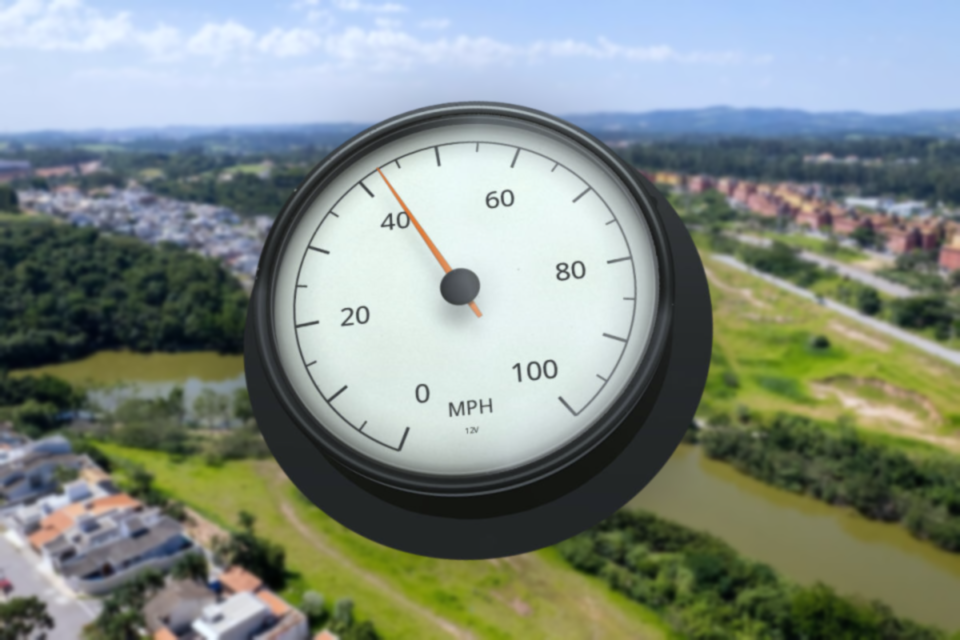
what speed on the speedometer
42.5 mph
